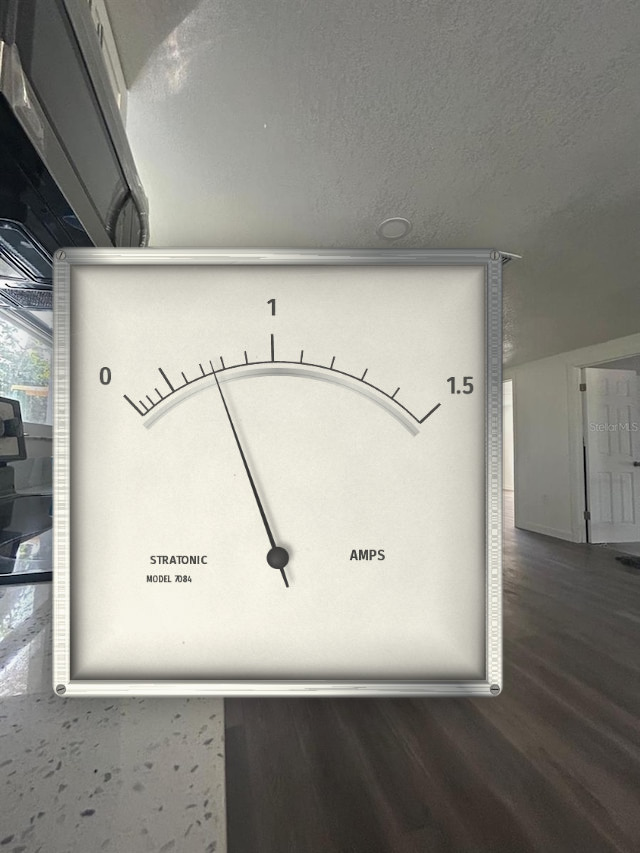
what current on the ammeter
0.75 A
